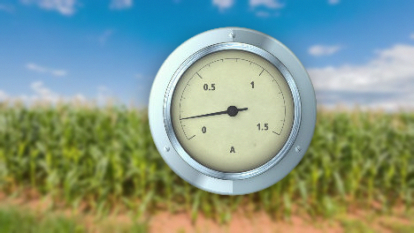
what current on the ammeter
0.15 A
